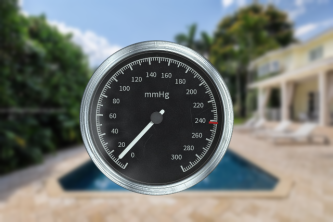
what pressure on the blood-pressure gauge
10 mmHg
